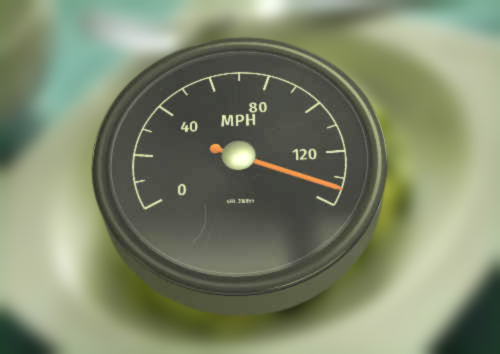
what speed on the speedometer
135 mph
